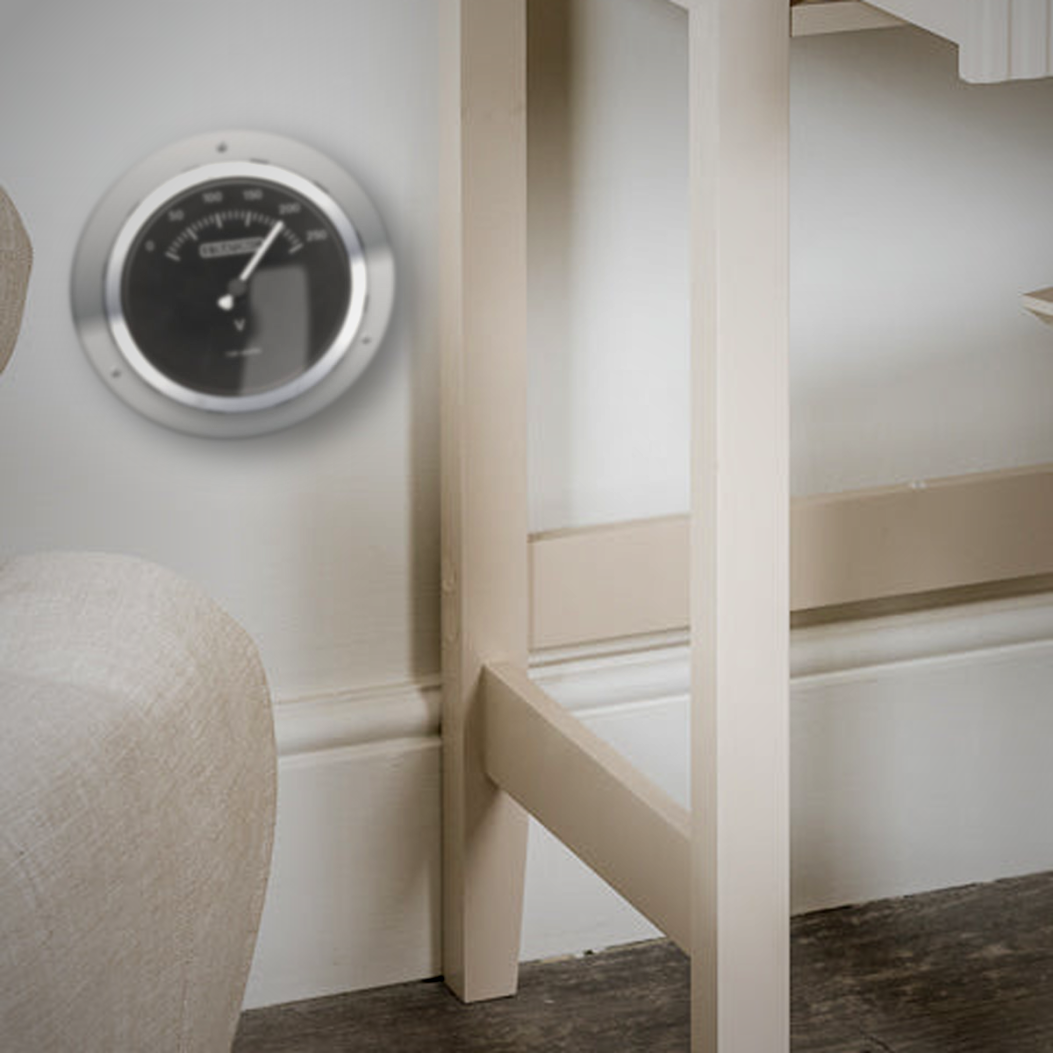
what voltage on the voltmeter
200 V
